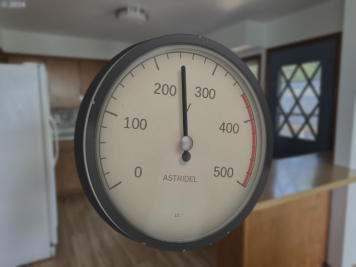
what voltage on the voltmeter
240 V
